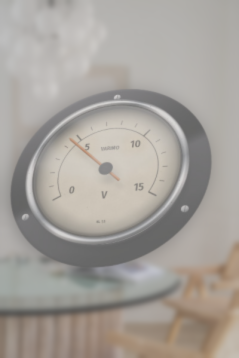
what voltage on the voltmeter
4.5 V
